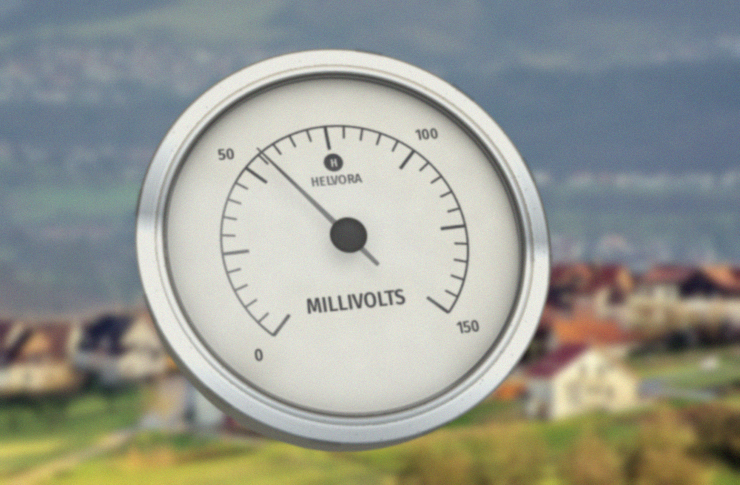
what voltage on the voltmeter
55 mV
